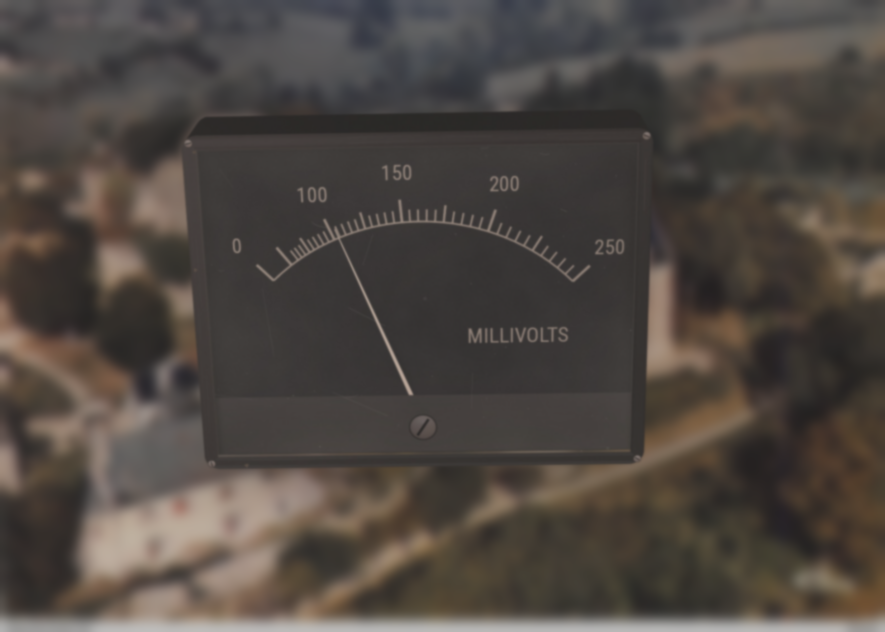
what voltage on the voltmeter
105 mV
